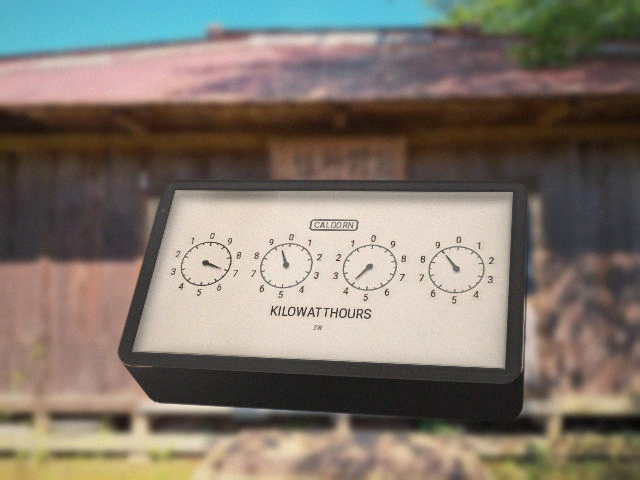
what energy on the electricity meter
6939 kWh
